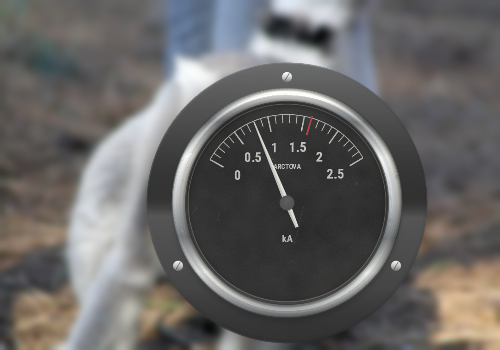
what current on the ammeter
0.8 kA
